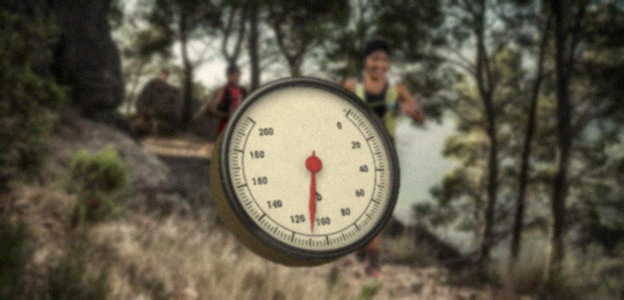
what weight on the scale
110 lb
